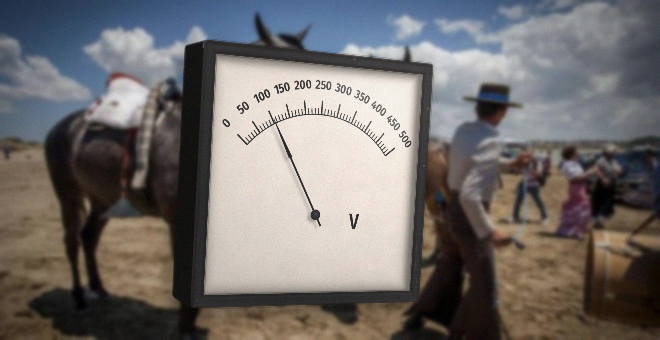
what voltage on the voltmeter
100 V
